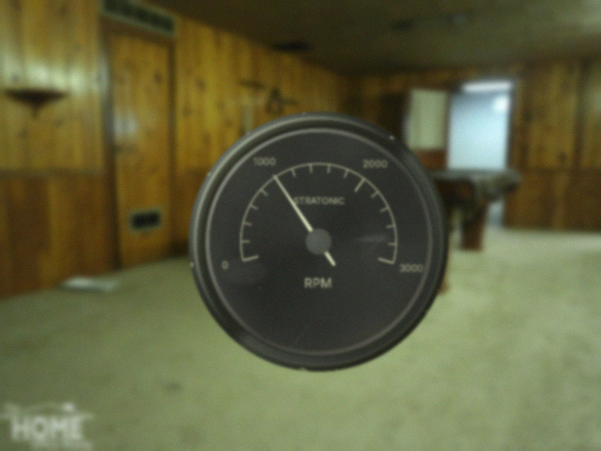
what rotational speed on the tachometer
1000 rpm
